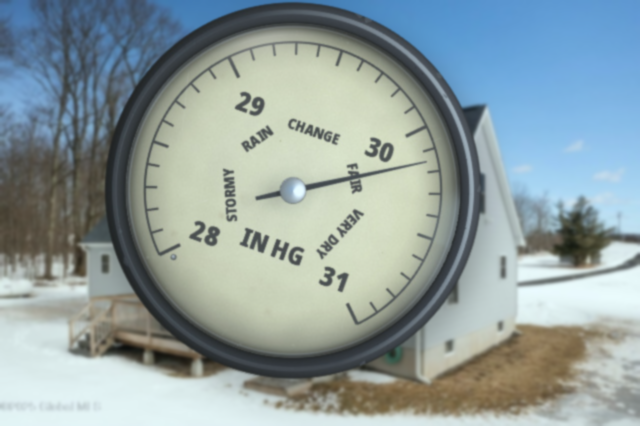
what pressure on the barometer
30.15 inHg
